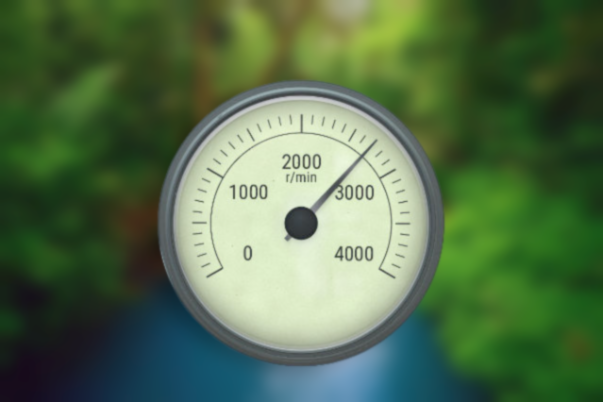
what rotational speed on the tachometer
2700 rpm
